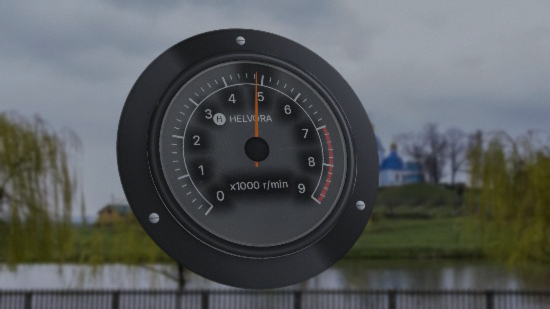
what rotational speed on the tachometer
4800 rpm
